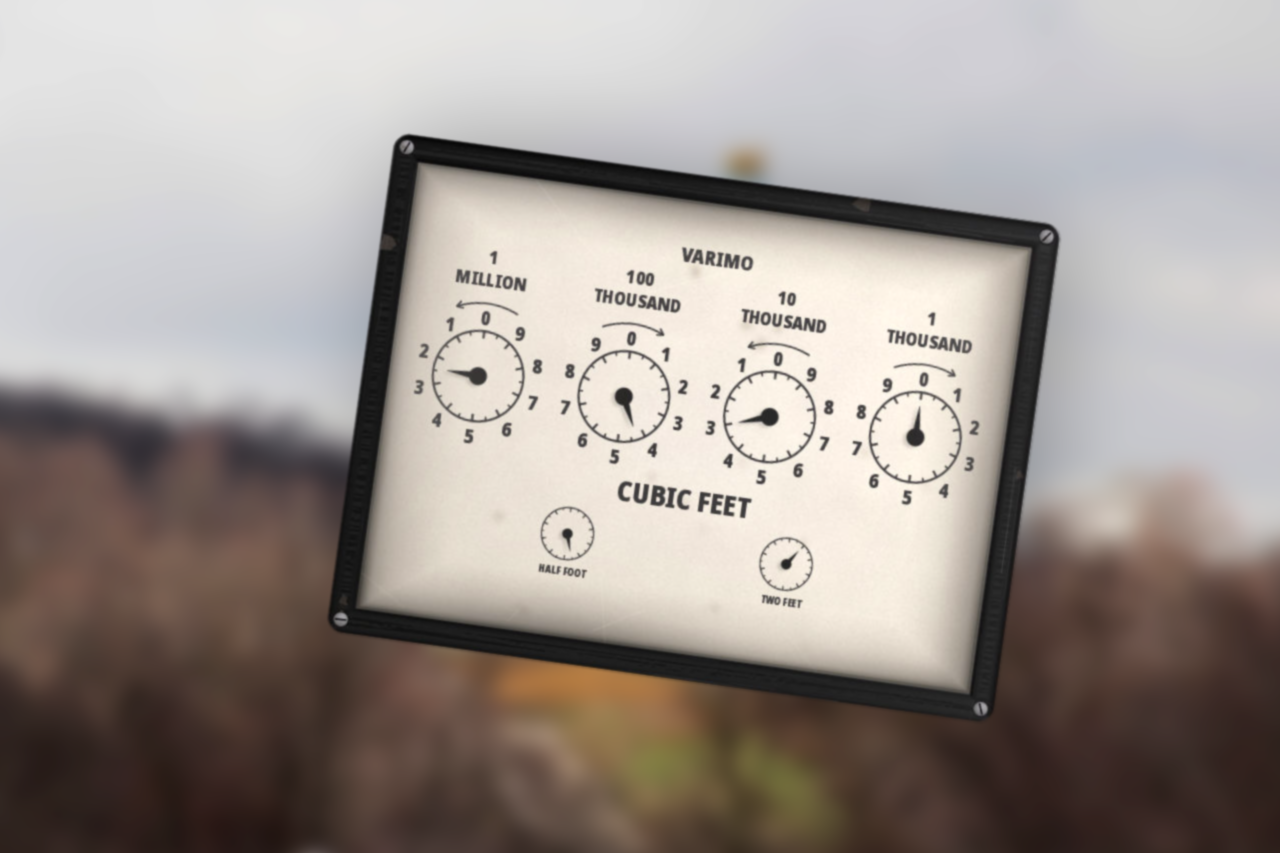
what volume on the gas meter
243000 ft³
